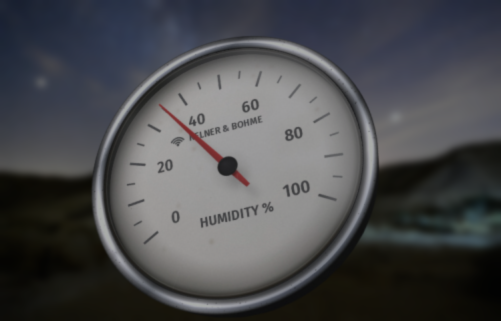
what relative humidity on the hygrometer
35 %
